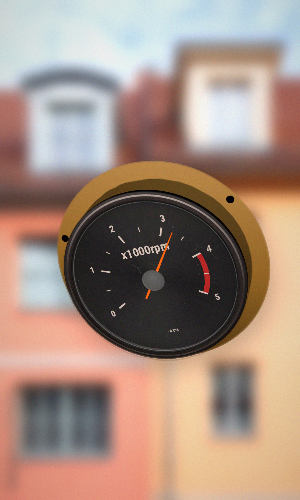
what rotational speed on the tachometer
3250 rpm
